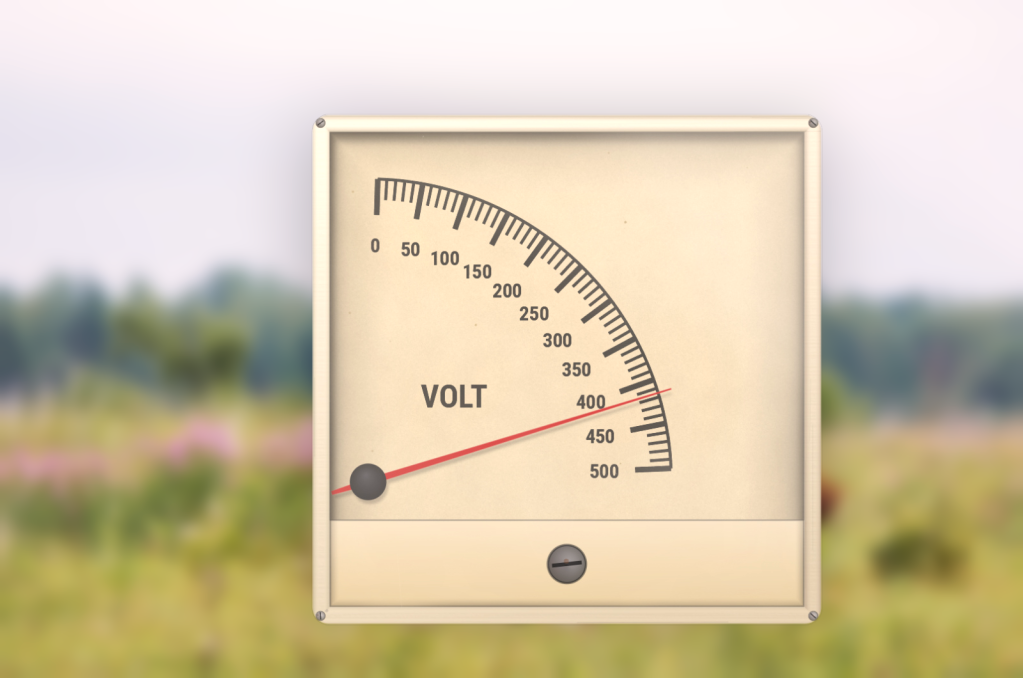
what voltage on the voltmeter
415 V
